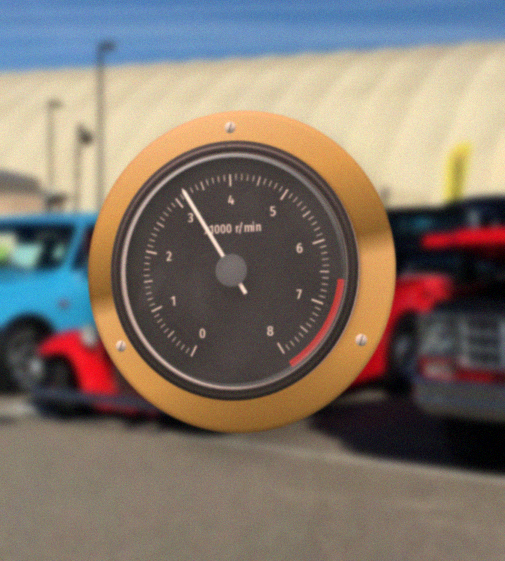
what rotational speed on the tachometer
3200 rpm
